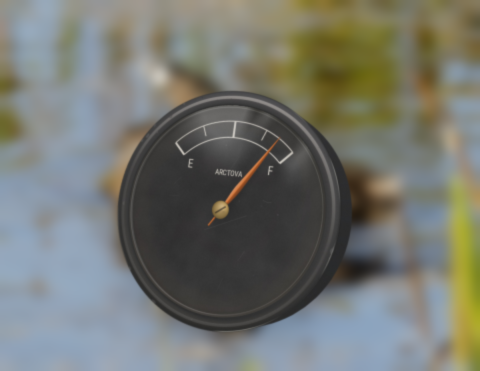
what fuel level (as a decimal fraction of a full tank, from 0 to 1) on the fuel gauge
0.875
